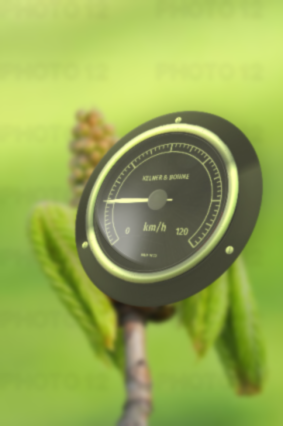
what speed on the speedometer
20 km/h
